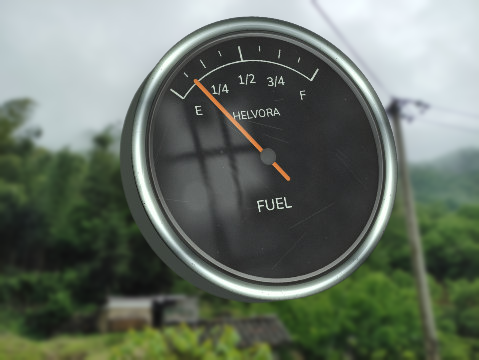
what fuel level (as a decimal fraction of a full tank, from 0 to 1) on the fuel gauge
0.125
